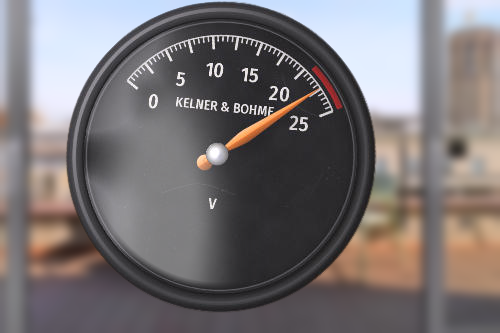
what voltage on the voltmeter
22.5 V
